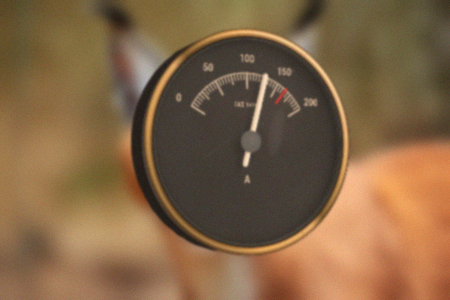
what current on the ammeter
125 A
